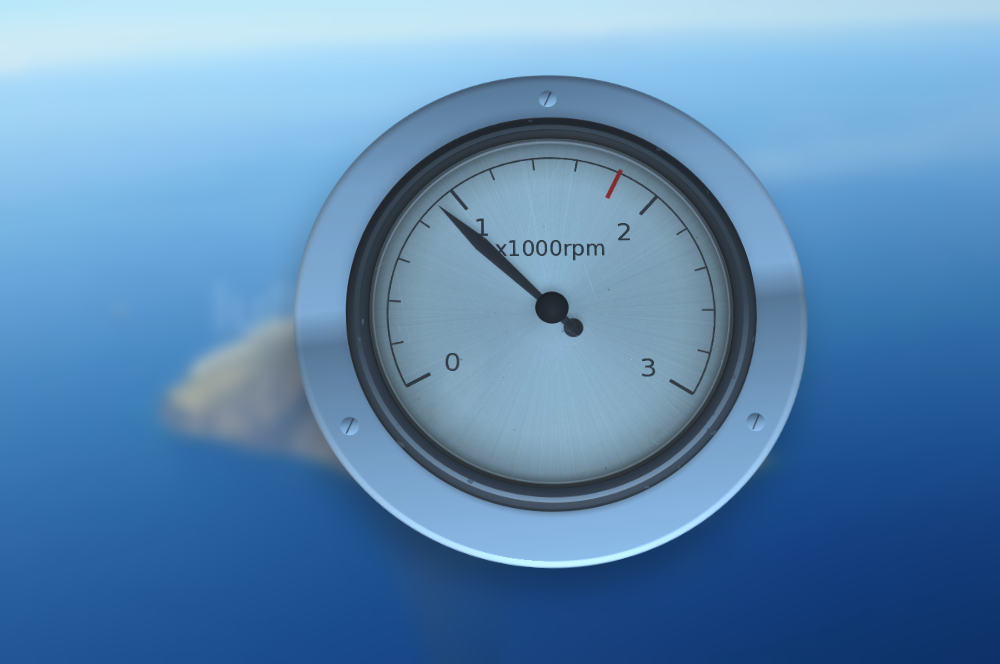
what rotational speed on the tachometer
900 rpm
